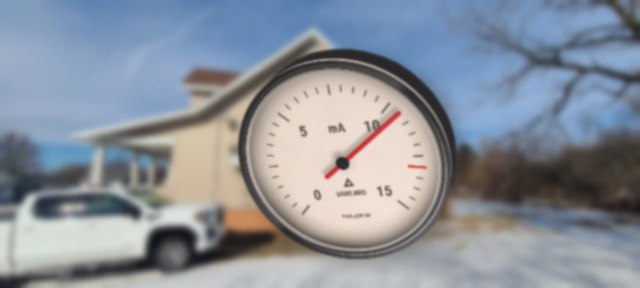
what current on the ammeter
10.5 mA
